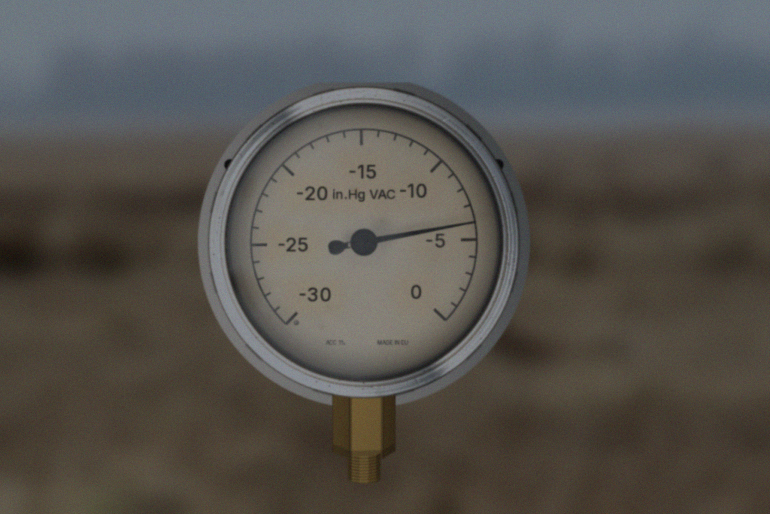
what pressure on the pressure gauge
-6 inHg
